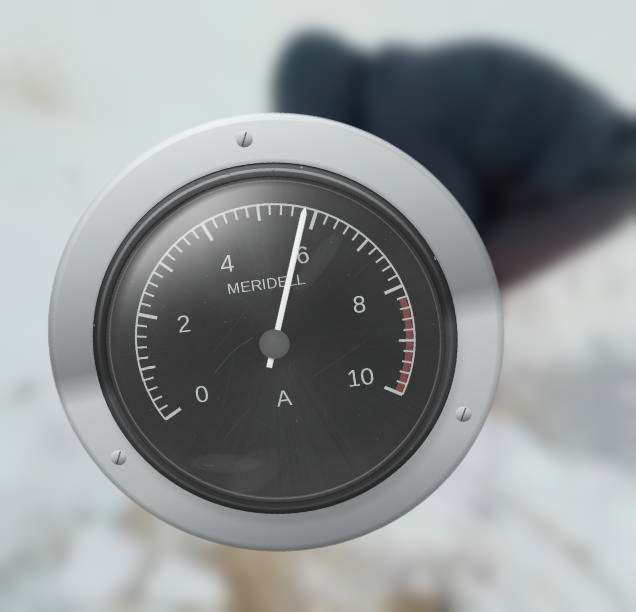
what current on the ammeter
5.8 A
